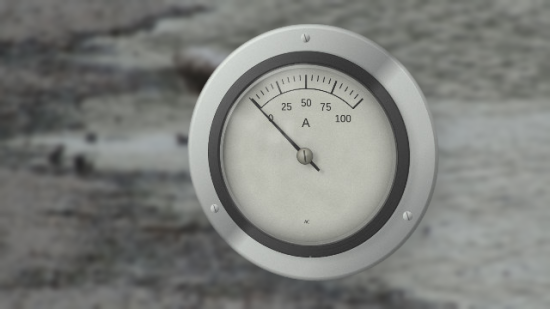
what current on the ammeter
0 A
